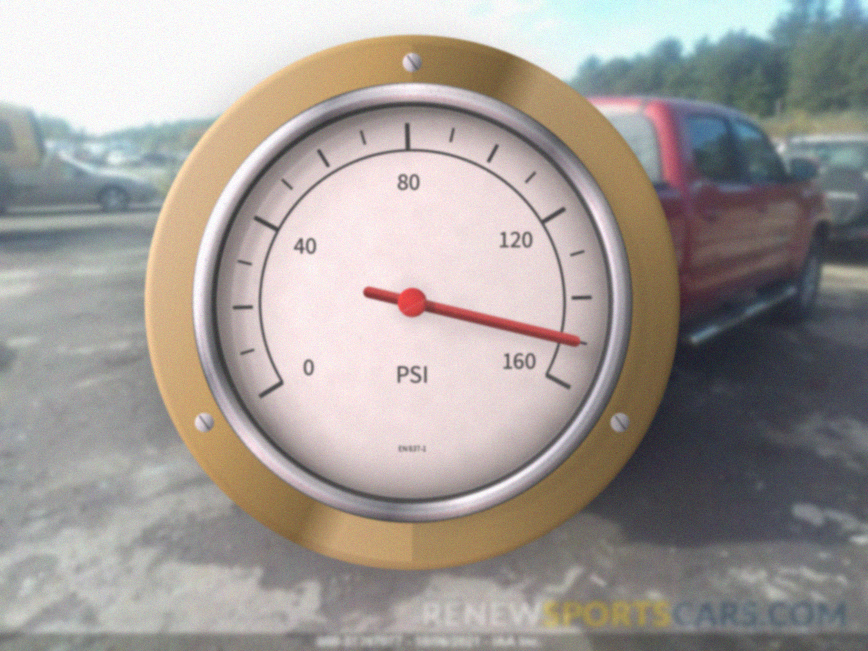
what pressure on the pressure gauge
150 psi
